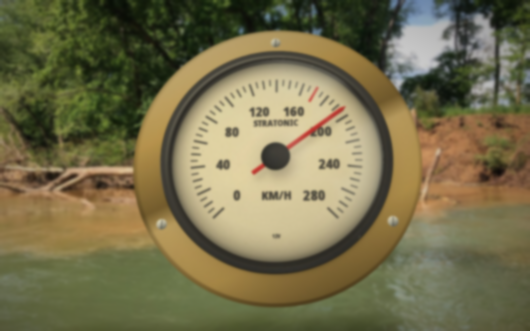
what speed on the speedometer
195 km/h
